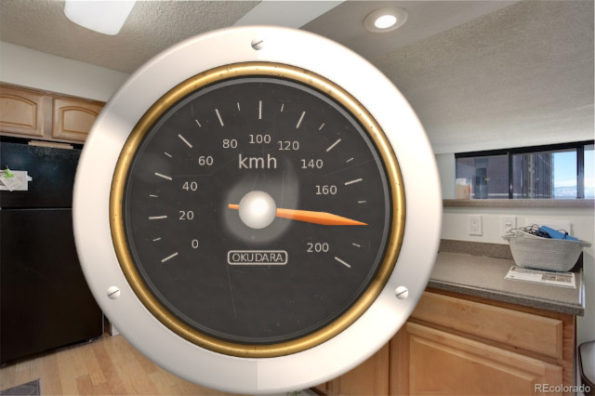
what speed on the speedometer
180 km/h
